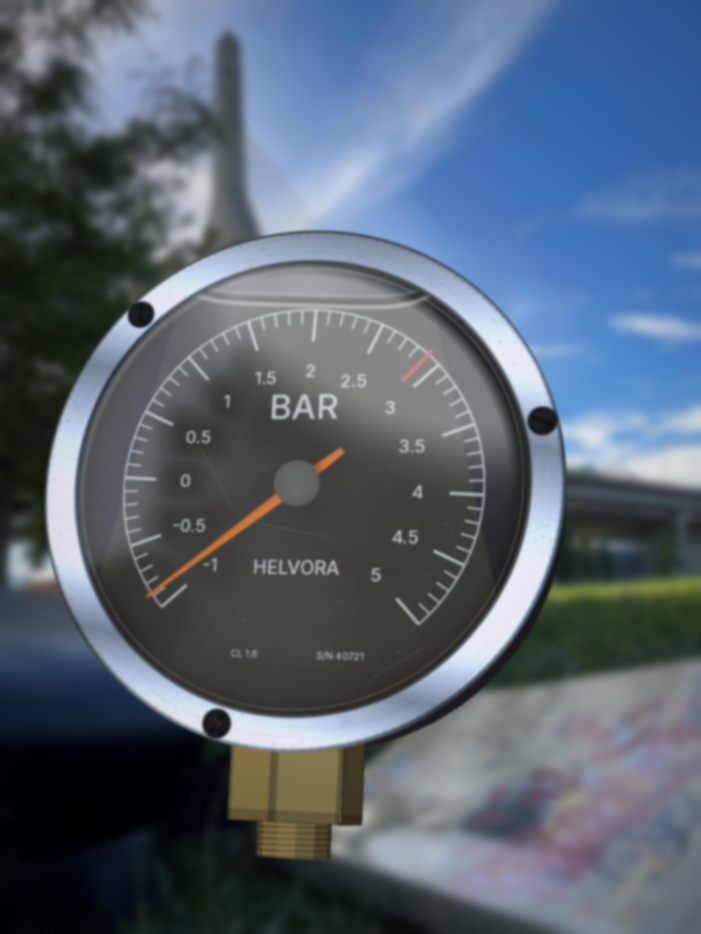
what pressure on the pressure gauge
-0.9 bar
